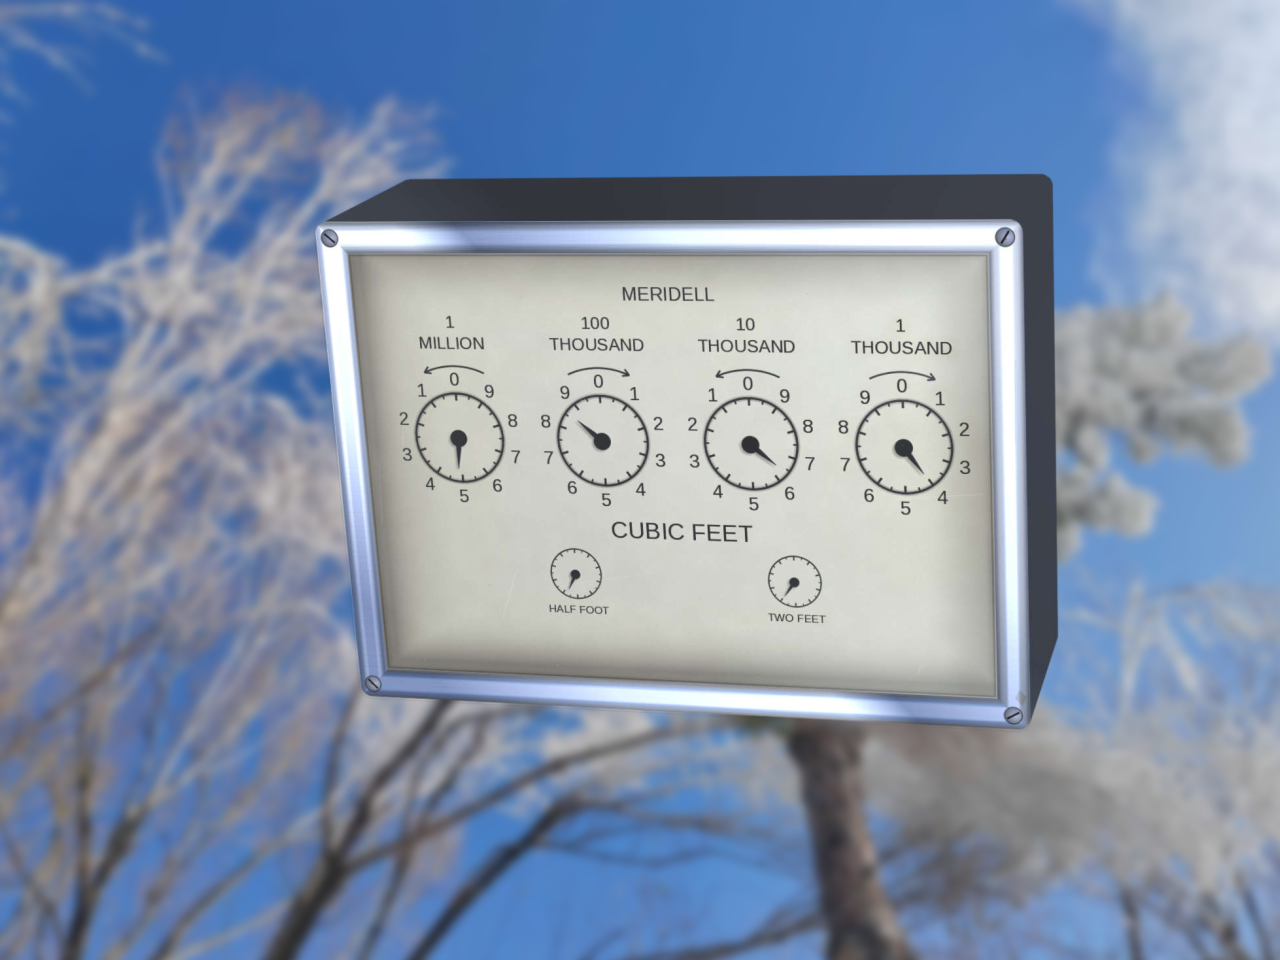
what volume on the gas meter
486400 ft³
